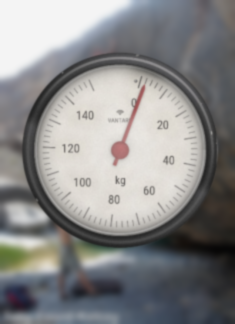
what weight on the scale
2 kg
